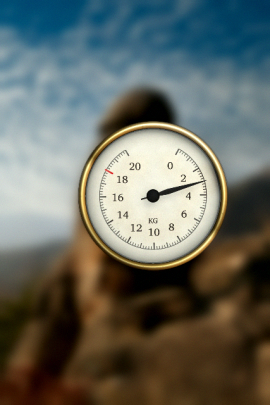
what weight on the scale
3 kg
